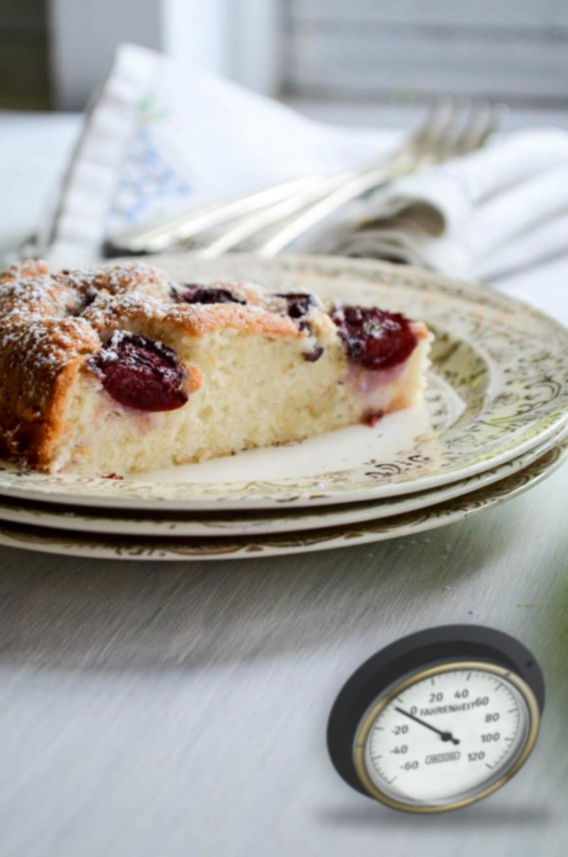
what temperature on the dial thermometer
-4 °F
